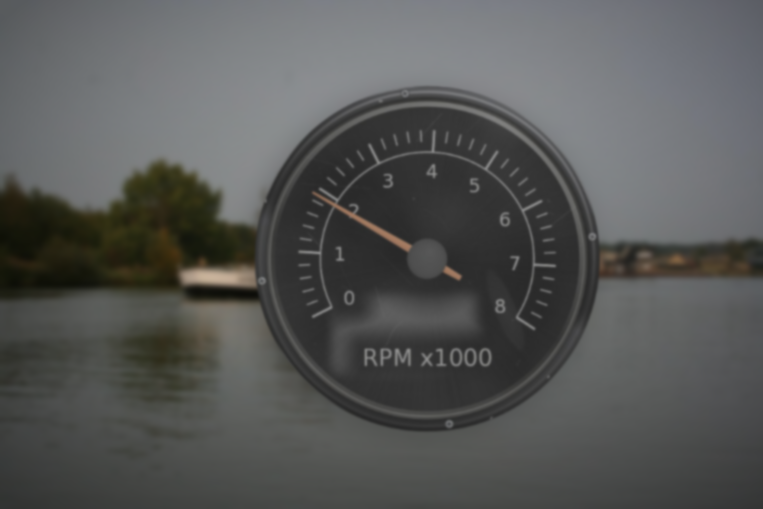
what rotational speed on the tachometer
1900 rpm
